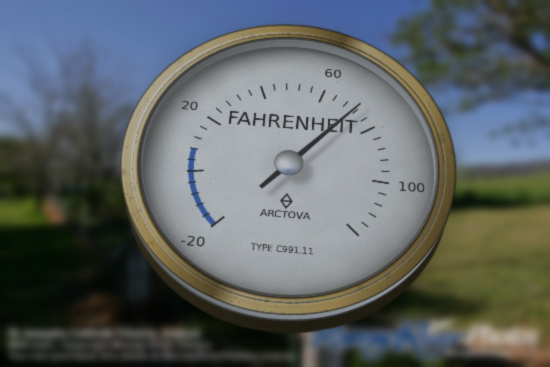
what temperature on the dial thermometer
72 °F
